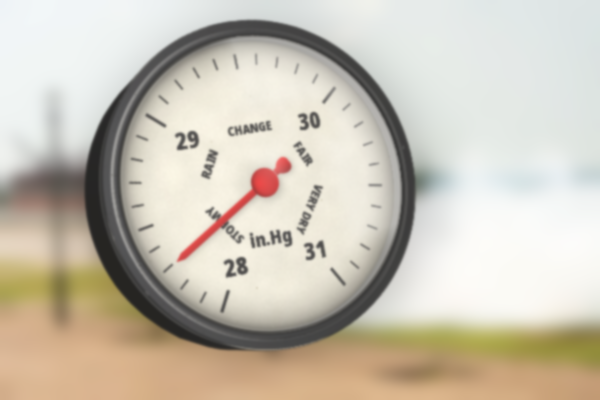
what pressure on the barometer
28.3 inHg
